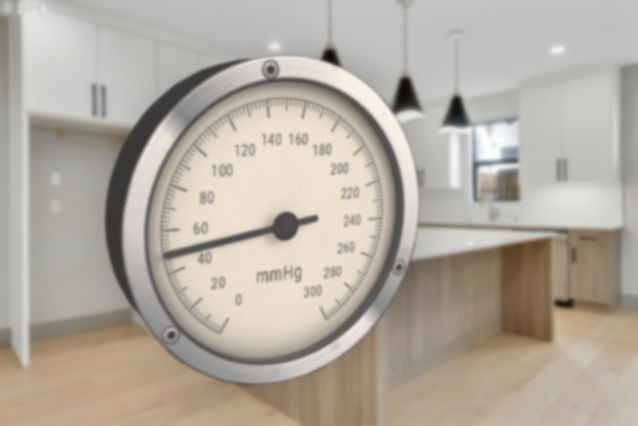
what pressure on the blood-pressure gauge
50 mmHg
